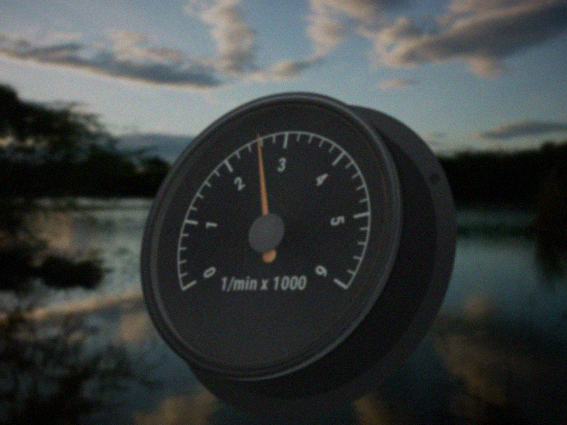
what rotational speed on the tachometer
2600 rpm
